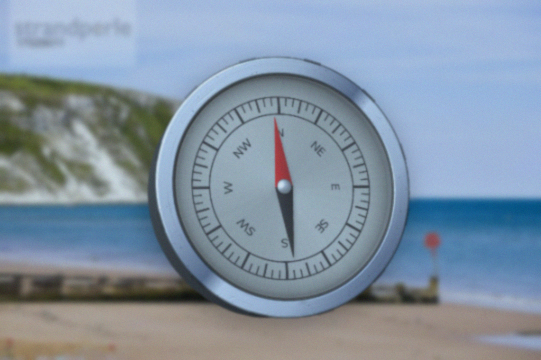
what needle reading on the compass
355 °
